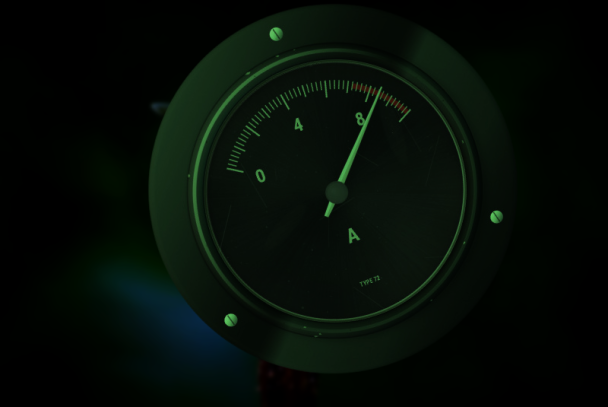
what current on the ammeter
8.4 A
